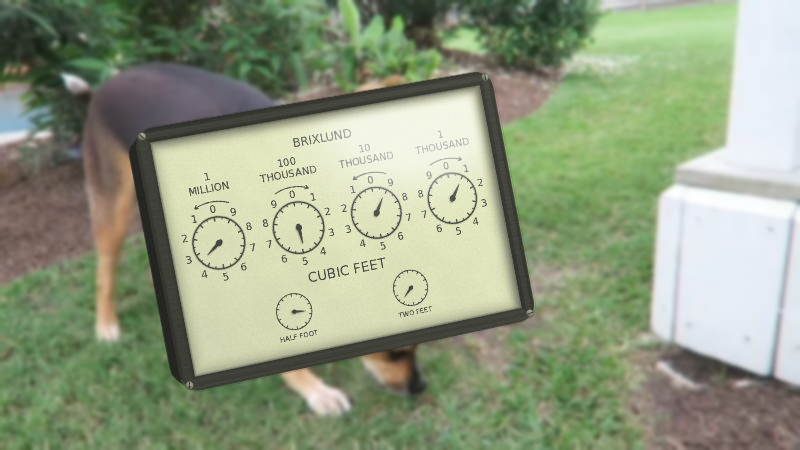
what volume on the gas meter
349100 ft³
